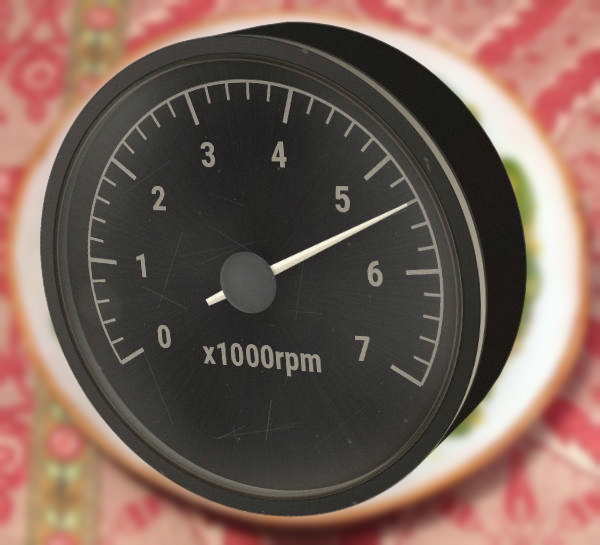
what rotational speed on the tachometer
5400 rpm
